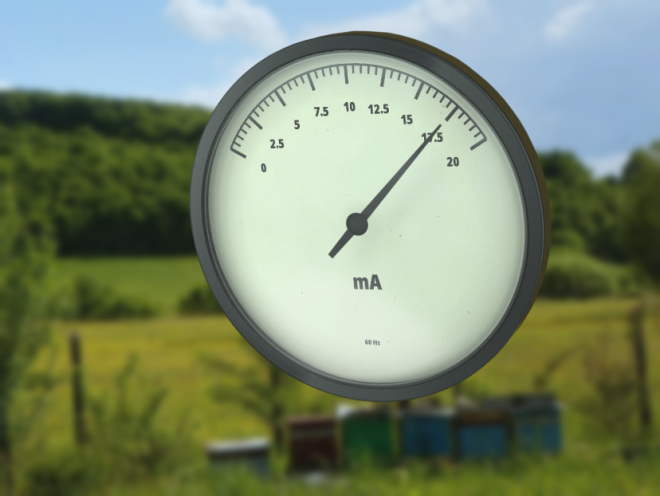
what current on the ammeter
17.5 mA
